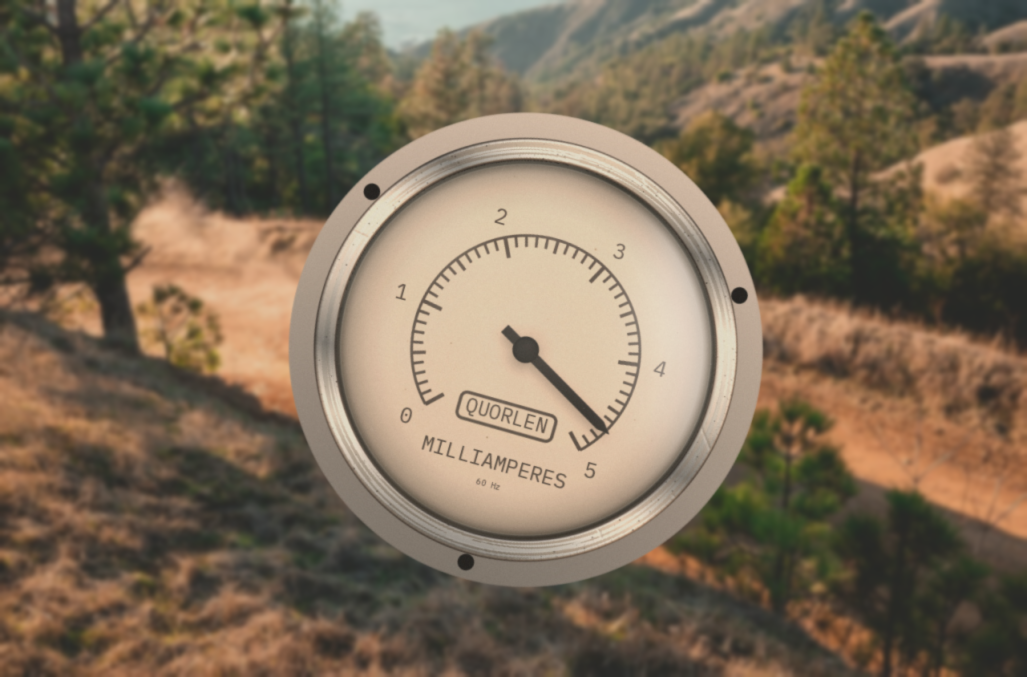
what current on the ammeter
4.7 mA
